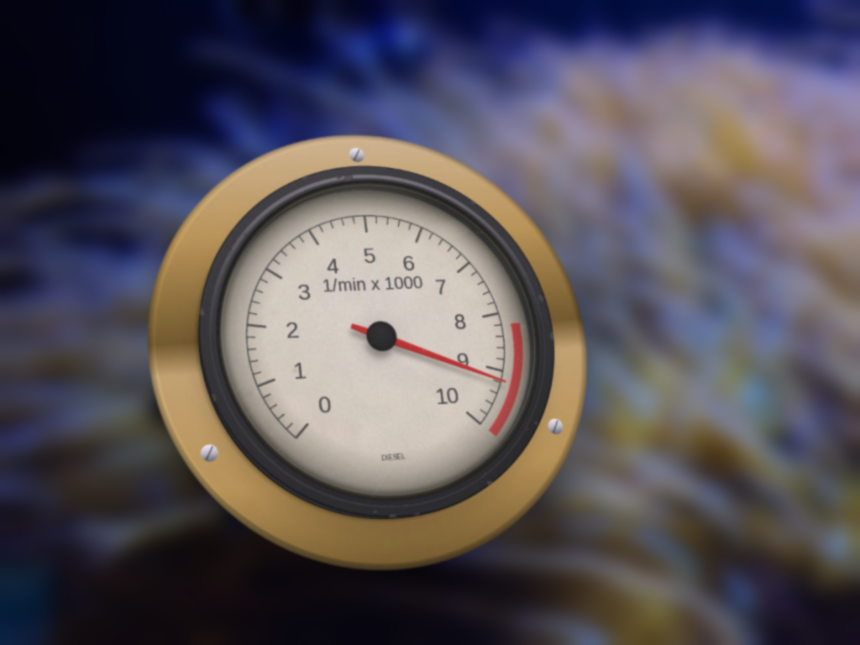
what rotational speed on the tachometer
9200 rpm
